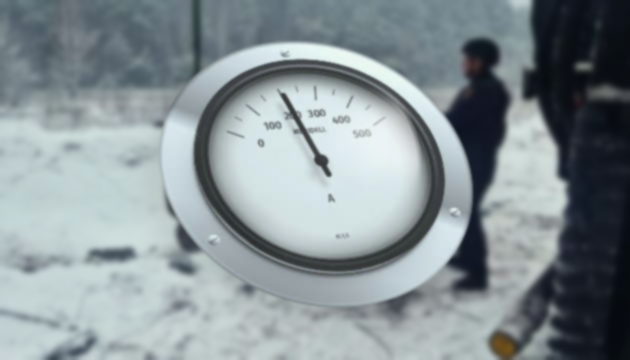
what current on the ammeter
200 A
